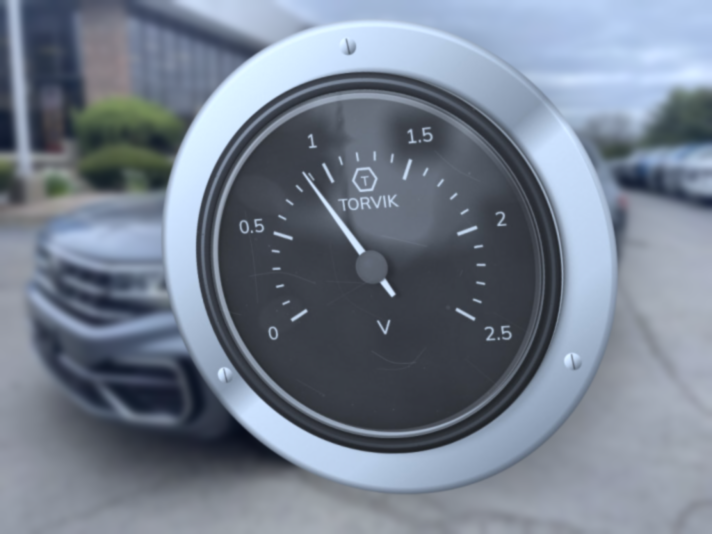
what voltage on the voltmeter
0.9 V
